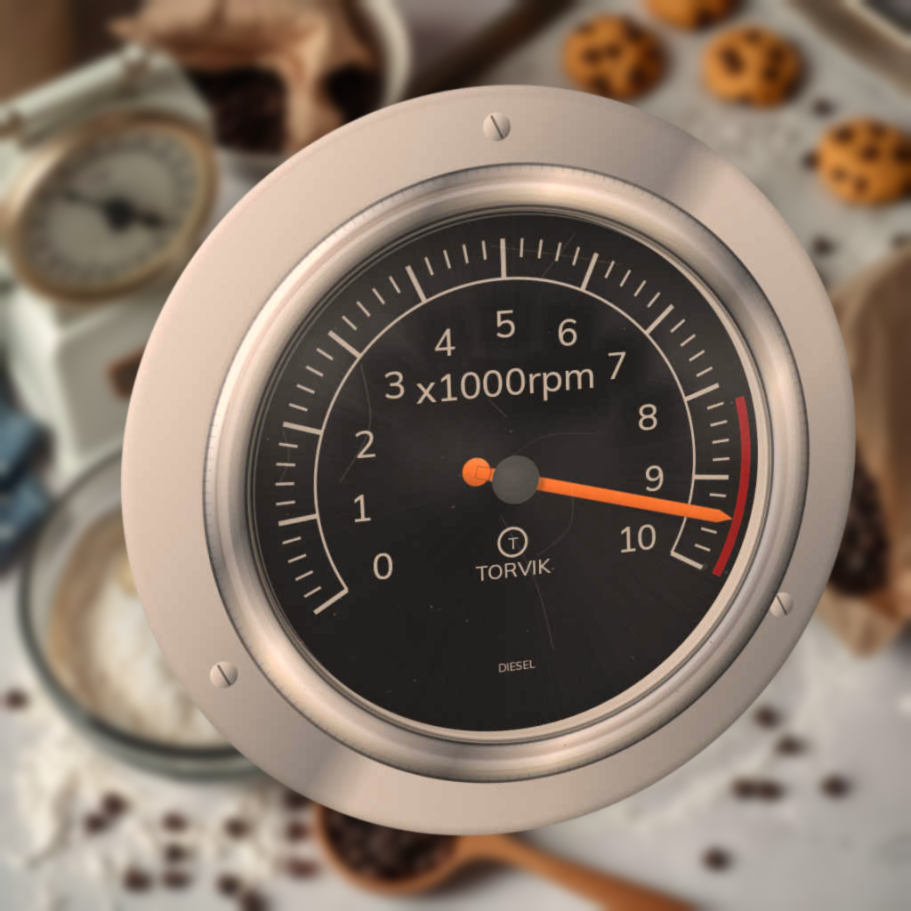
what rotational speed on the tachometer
9400 rpm
